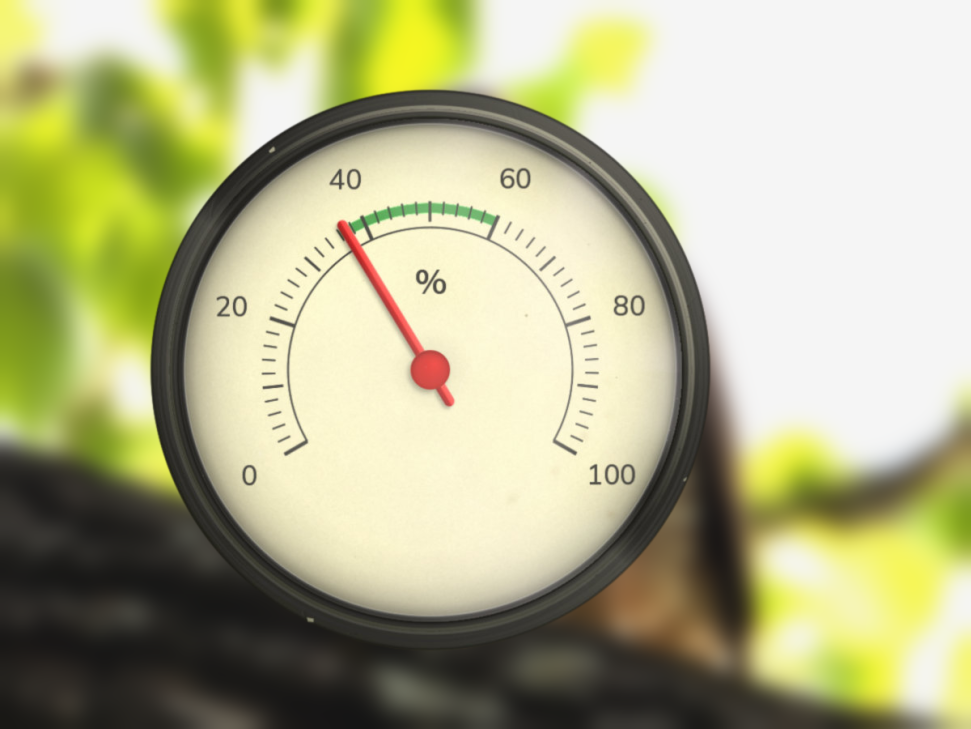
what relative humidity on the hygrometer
37 %
